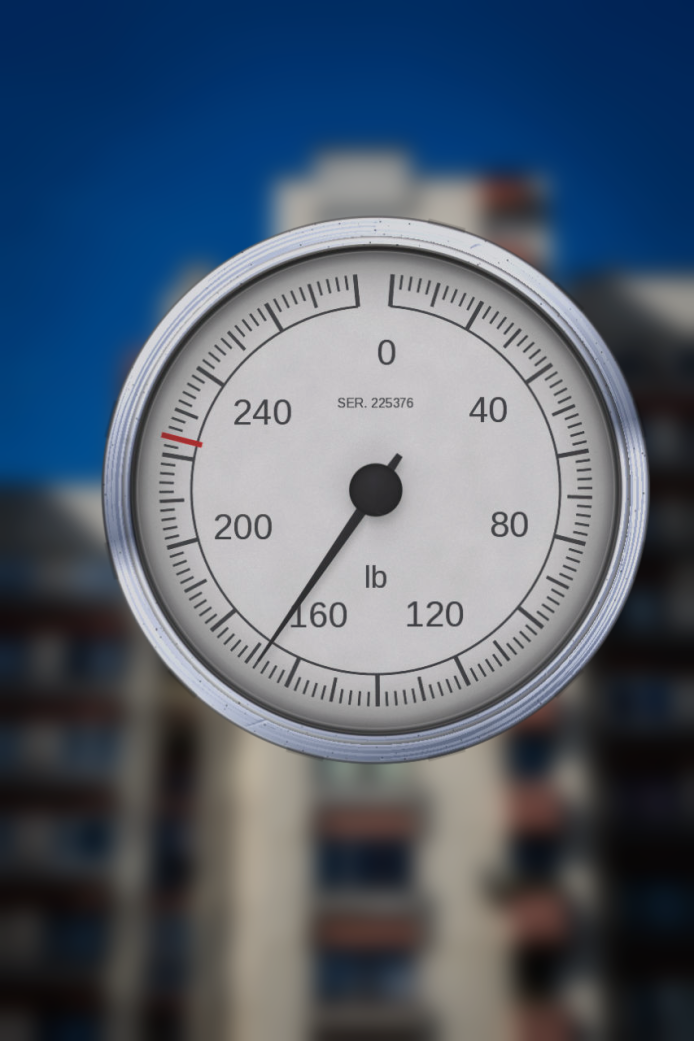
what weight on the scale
168 lb
